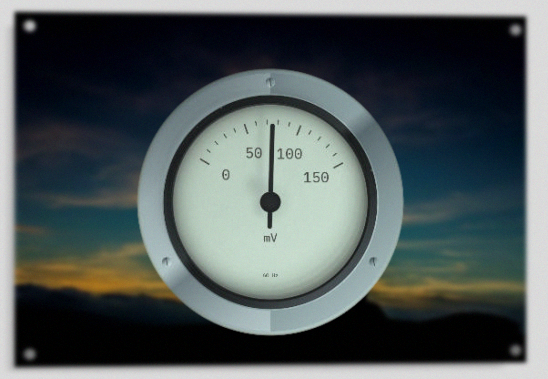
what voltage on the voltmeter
75 mV
